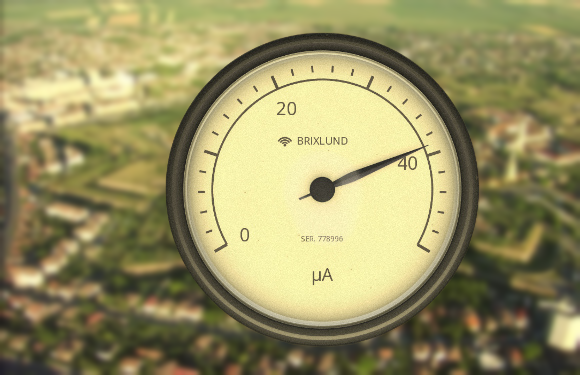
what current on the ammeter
39 µA
